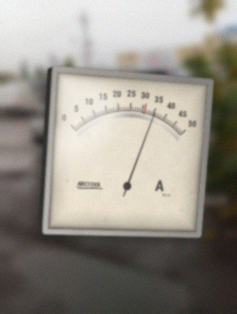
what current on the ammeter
35 A
